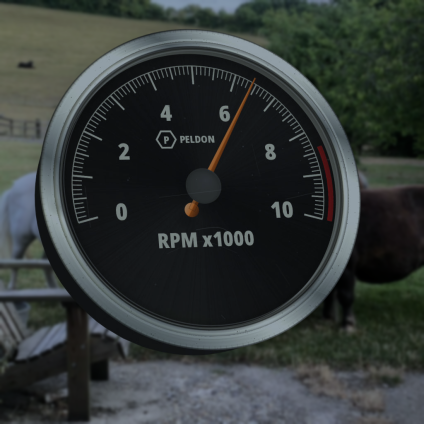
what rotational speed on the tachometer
6400 rpm
